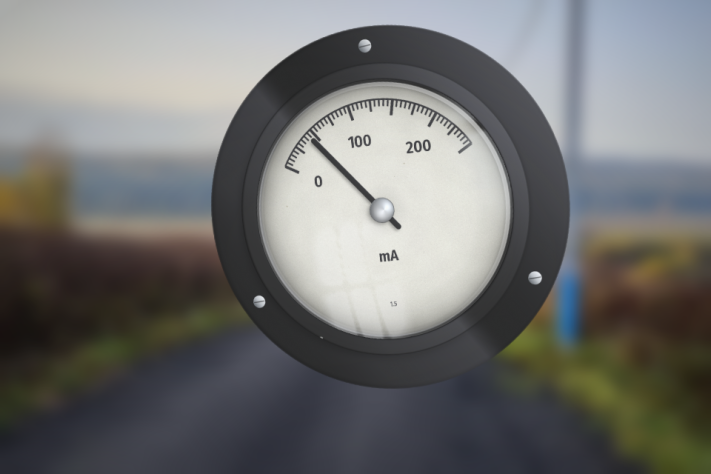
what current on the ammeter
45 mA
